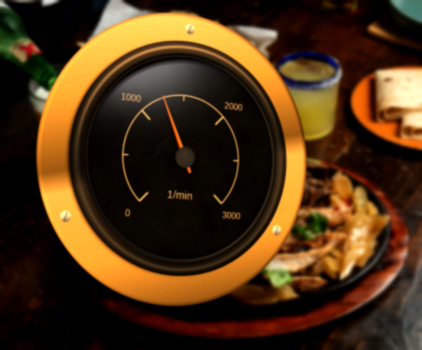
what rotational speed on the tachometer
1250 rpm
